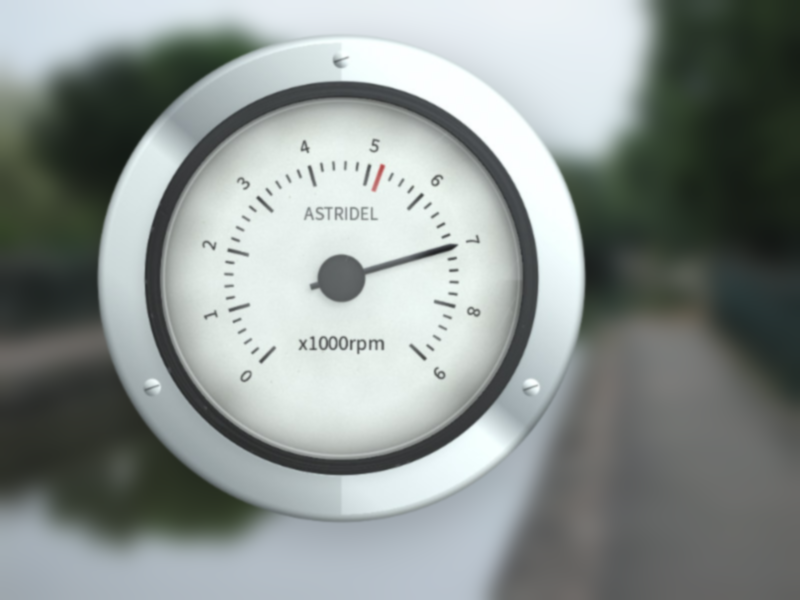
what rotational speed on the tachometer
7000 rpm
